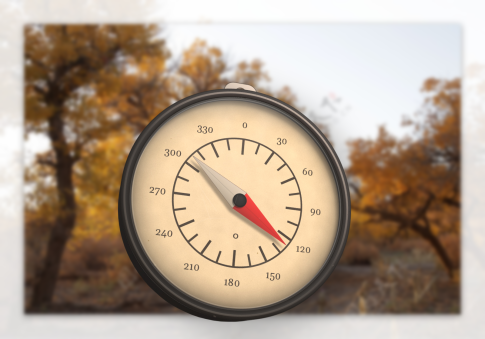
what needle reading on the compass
127.5 °
